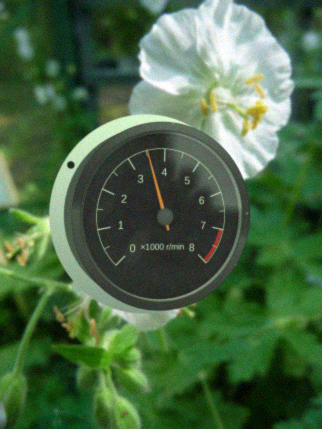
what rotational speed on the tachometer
3500 rpm
